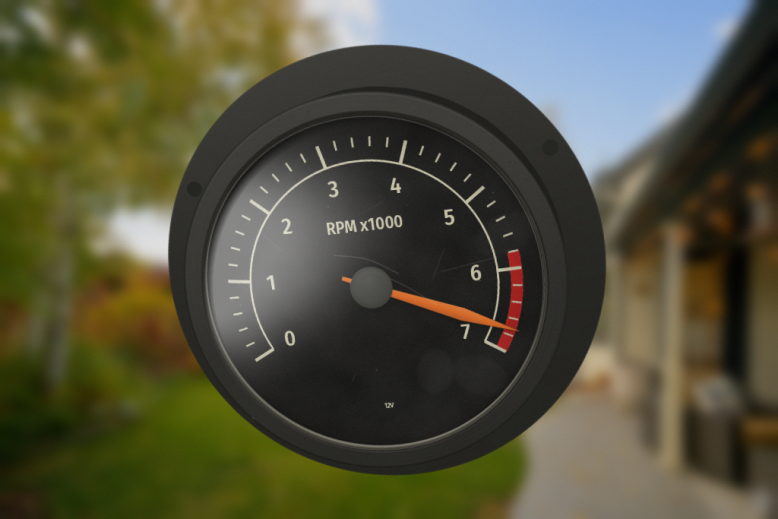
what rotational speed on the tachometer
6700 rpm
